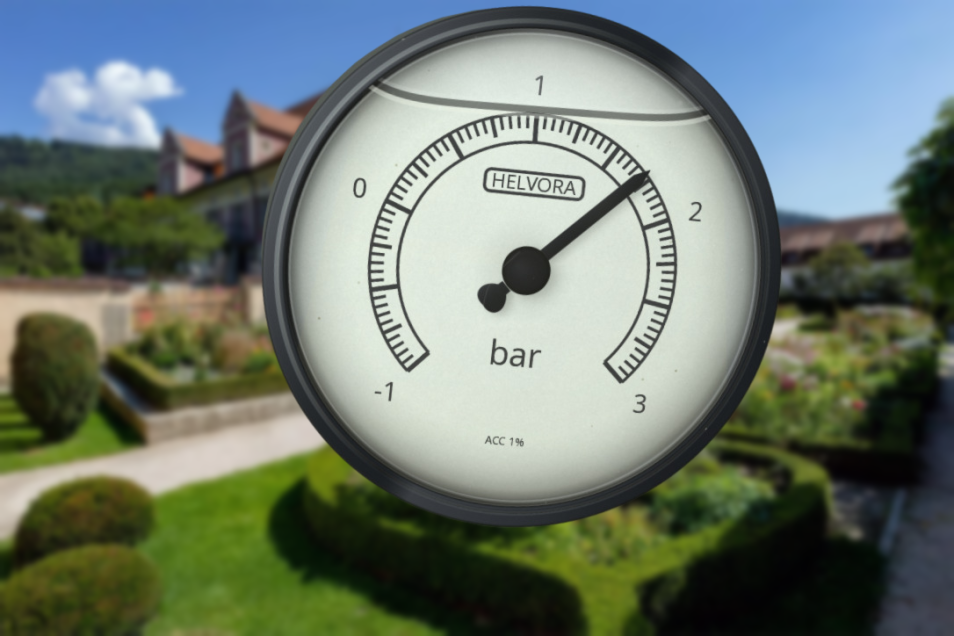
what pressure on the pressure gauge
1.7 bar
